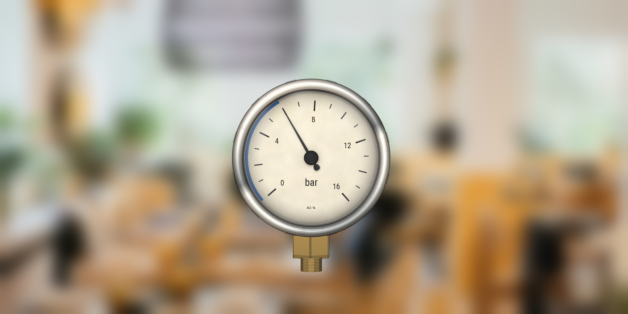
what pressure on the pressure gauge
6 bar
